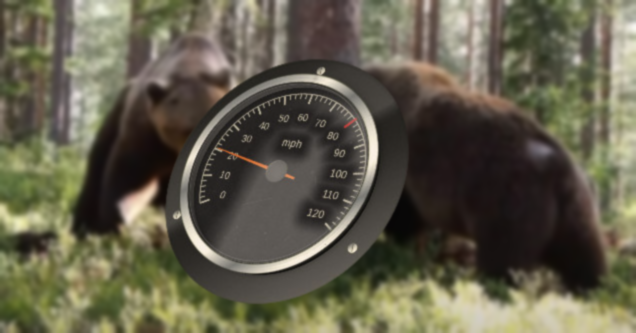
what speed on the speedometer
20 mph
